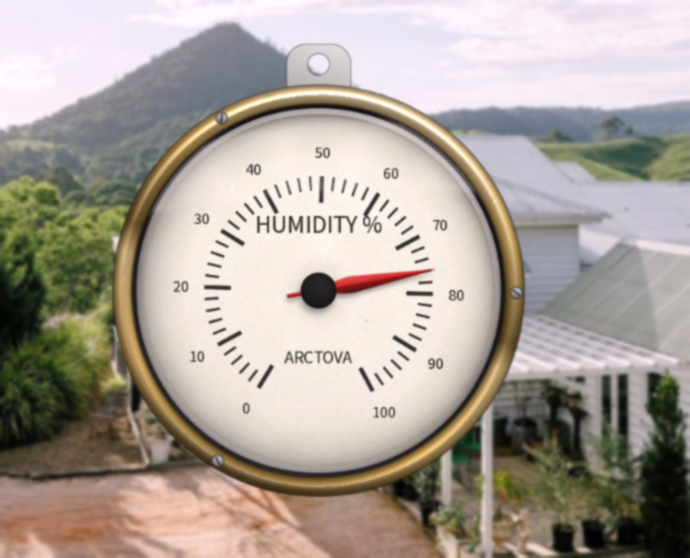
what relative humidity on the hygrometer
76 %
